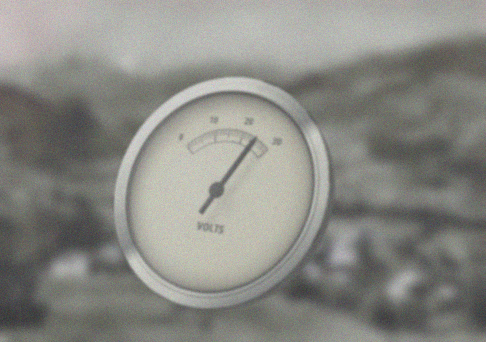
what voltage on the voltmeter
25 V
